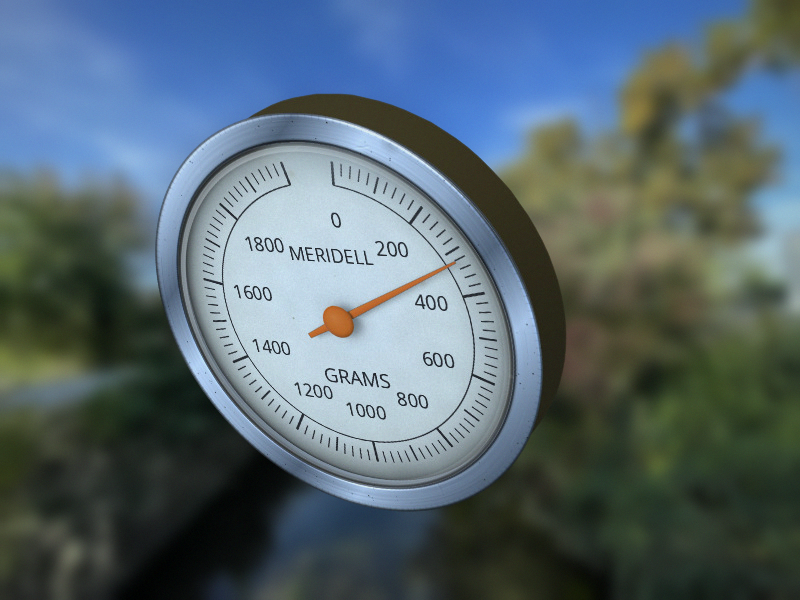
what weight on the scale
320 g
